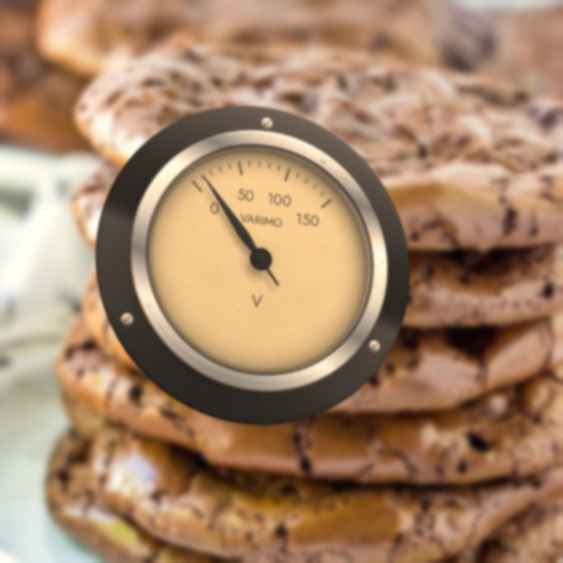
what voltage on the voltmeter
10 V
